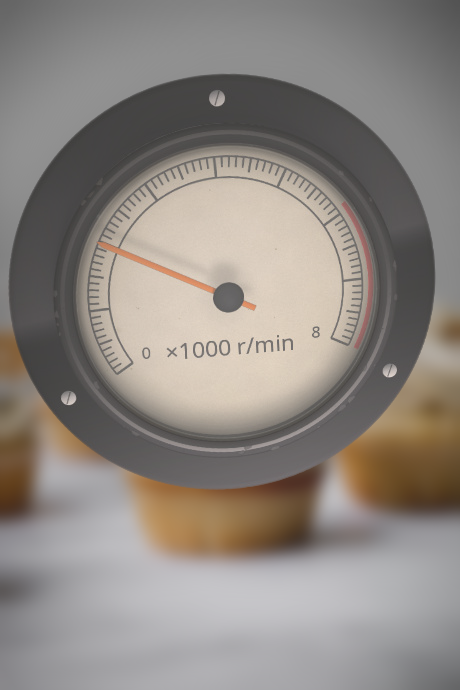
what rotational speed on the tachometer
2000 rpm
